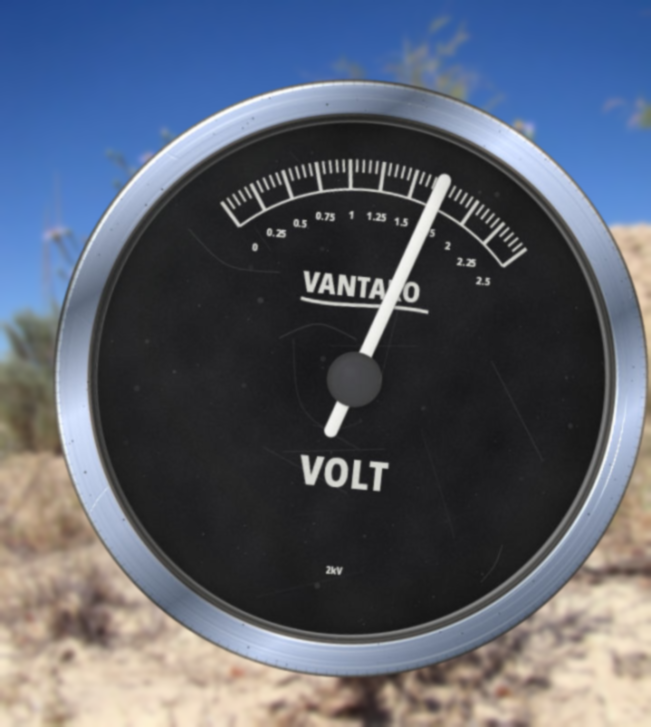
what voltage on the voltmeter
1.7 V
